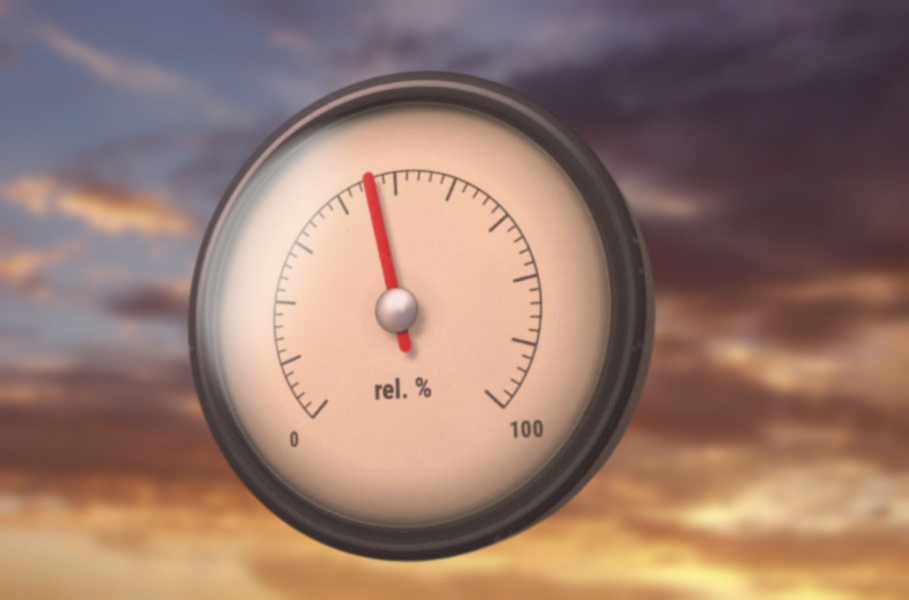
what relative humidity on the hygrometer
46 %
